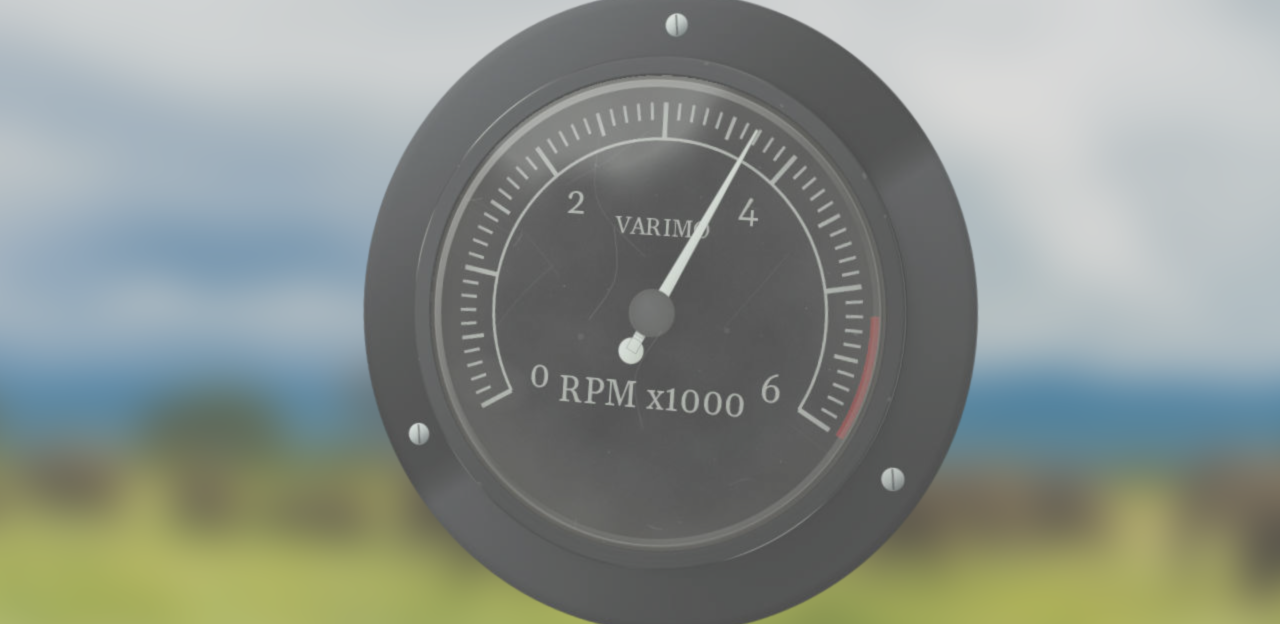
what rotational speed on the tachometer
3700 rpm
